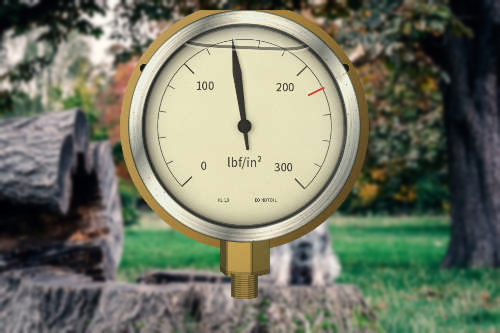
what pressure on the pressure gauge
140 psi
